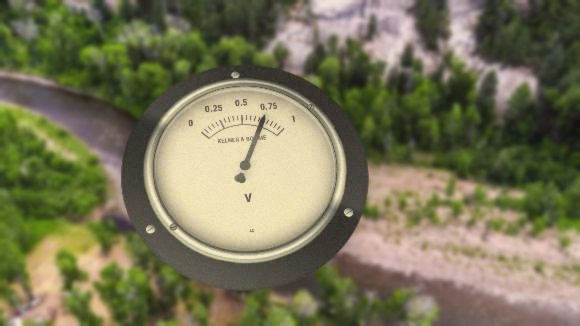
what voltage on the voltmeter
0.75 V
